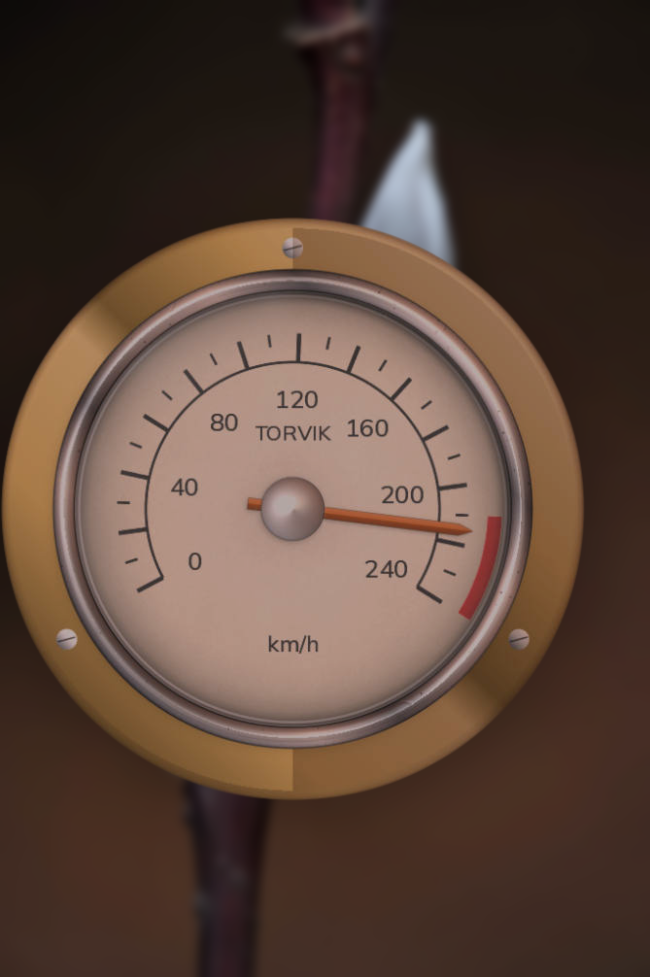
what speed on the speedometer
215 km/h
